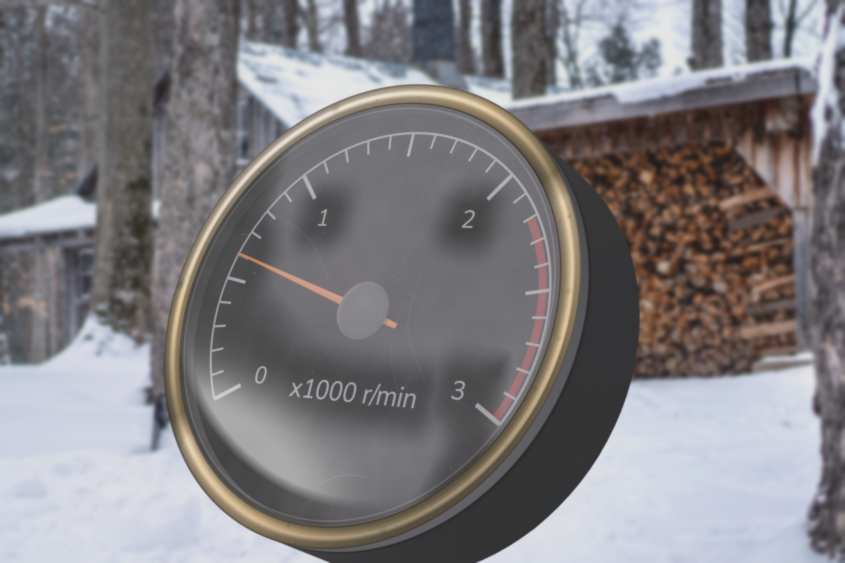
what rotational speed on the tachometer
600 rpm
